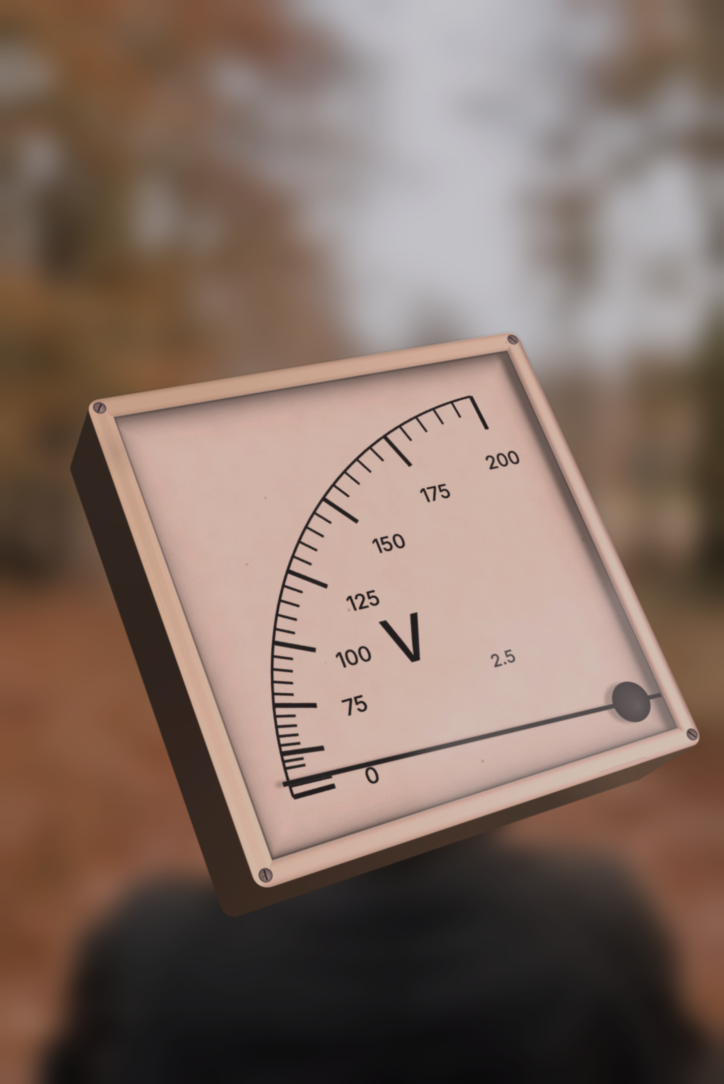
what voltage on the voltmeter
25 V
